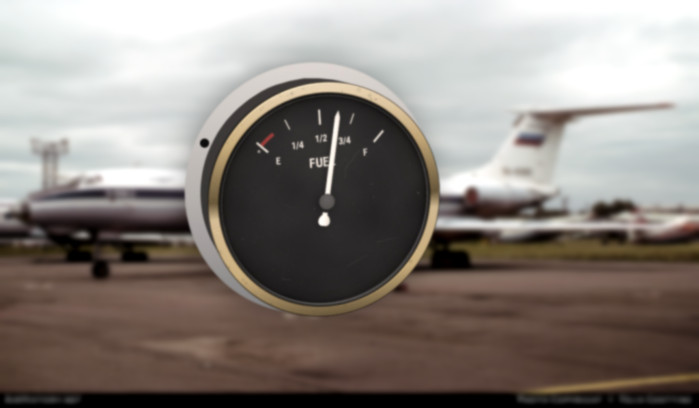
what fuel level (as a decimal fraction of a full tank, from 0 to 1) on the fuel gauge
0.625
